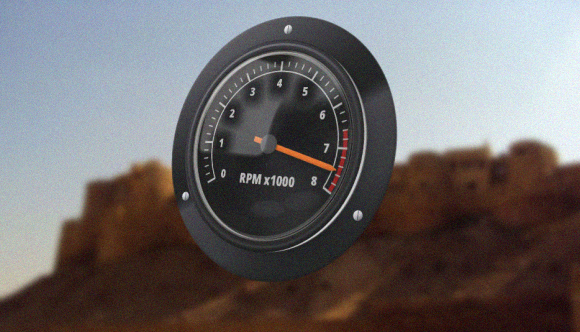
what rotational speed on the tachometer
7500 rpm
